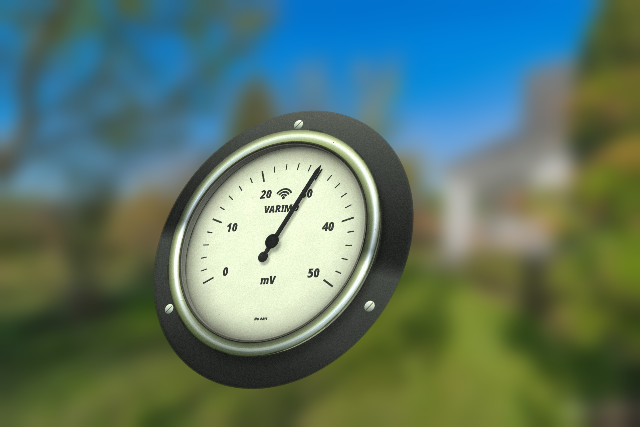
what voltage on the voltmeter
30 mV
